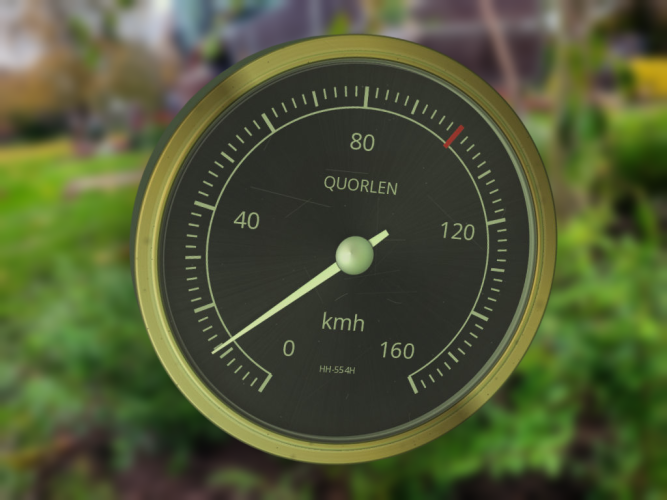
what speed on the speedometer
12 km/h
